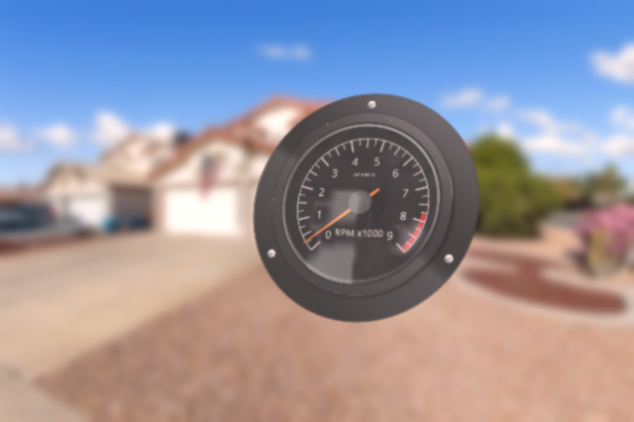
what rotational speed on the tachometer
250 rpm
